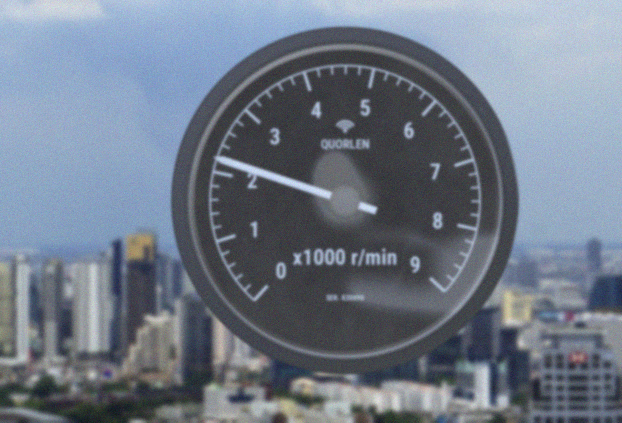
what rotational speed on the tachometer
2200 rpm
